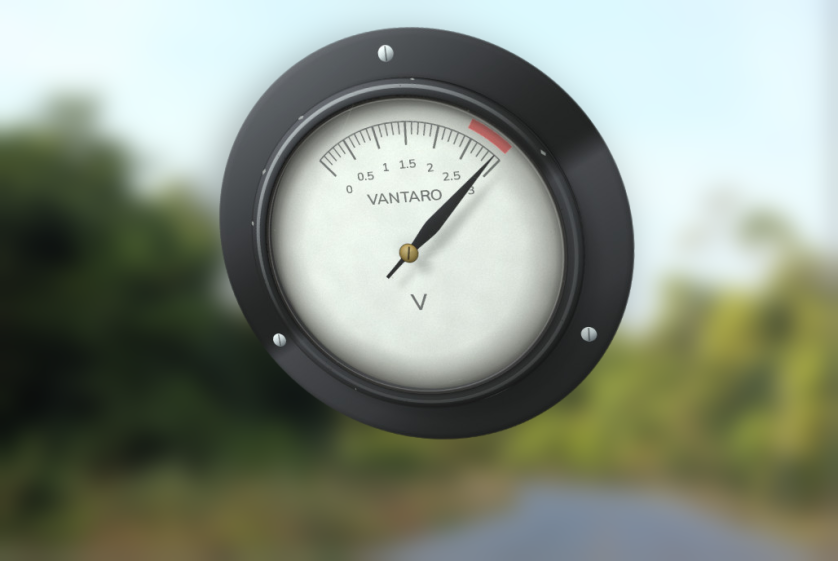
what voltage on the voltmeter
2.9 V
